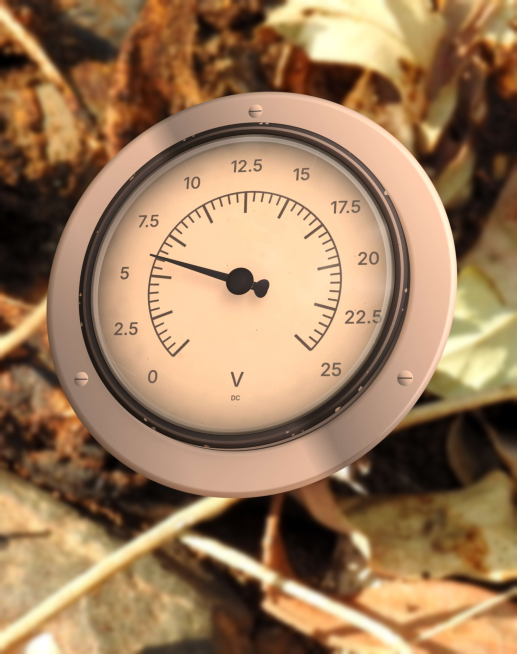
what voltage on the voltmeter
6 V
